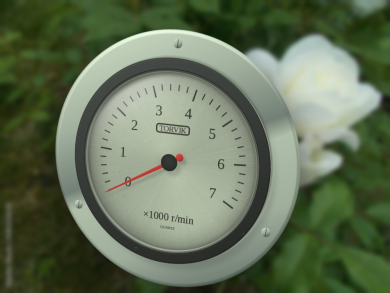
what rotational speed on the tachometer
0 rpm
